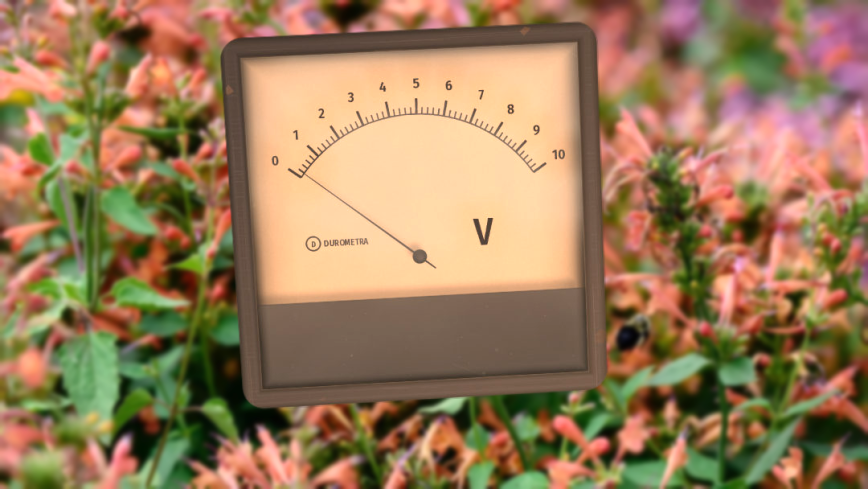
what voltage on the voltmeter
0.2 V
